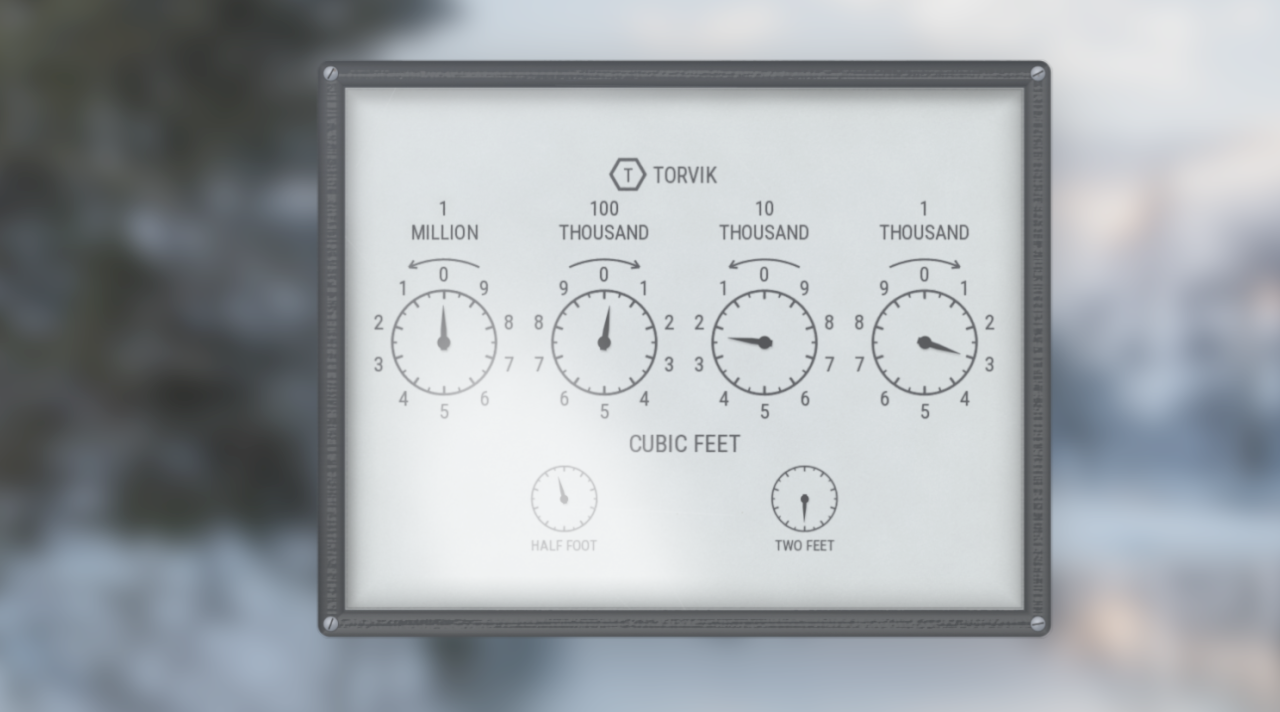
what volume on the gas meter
2300 ft³
